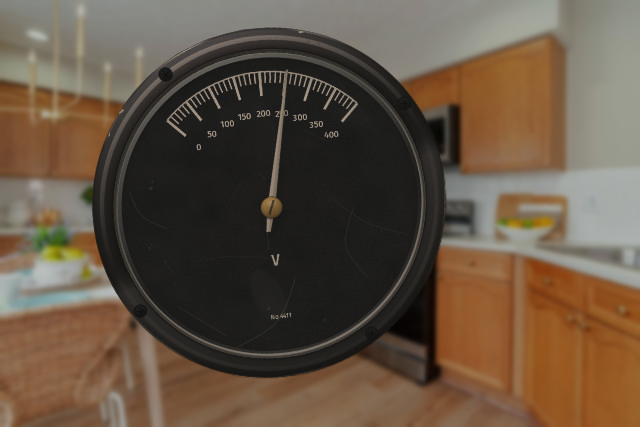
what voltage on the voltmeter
250 V
